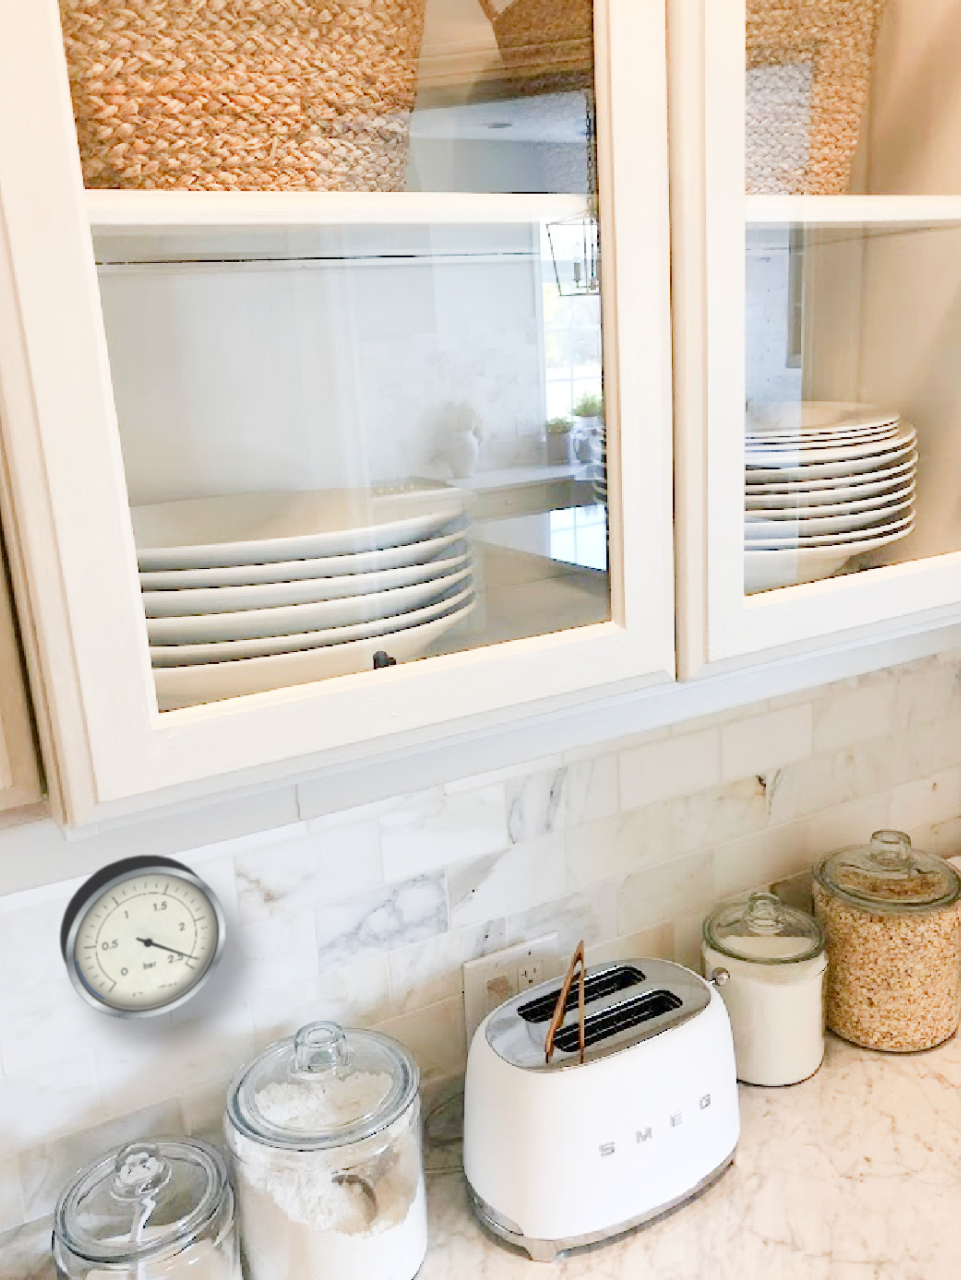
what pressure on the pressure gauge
2.4 bar
